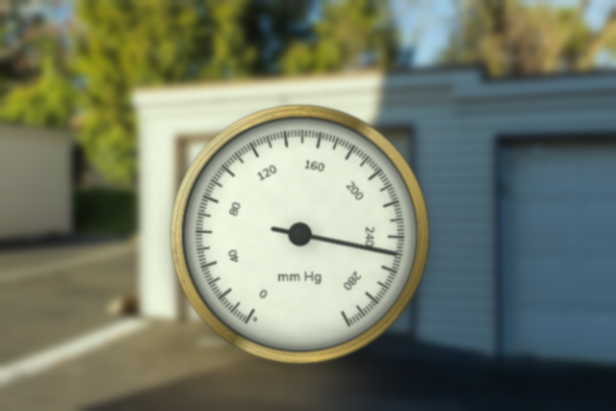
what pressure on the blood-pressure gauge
250 mmHg
